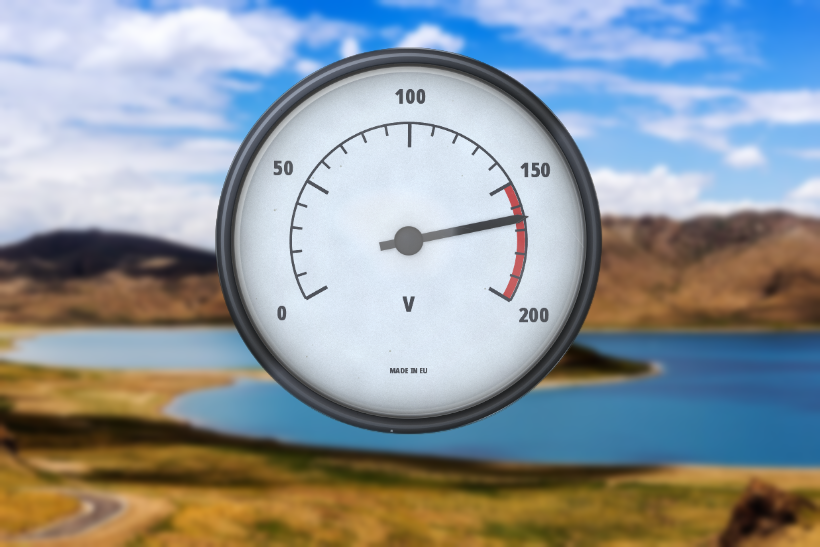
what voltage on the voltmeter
165 V
